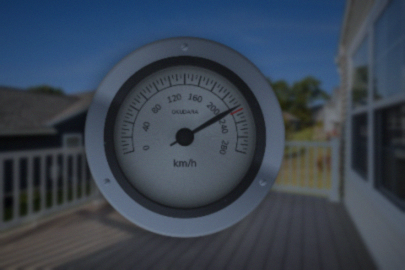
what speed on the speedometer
220 km/h
